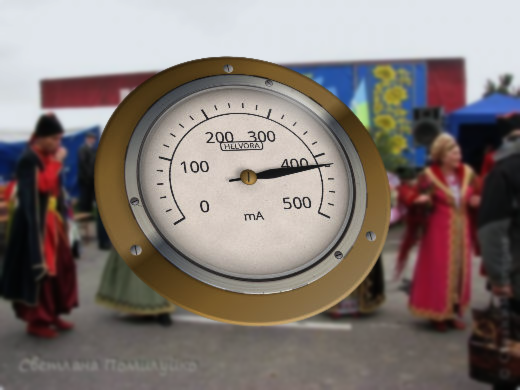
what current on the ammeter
420 mA
